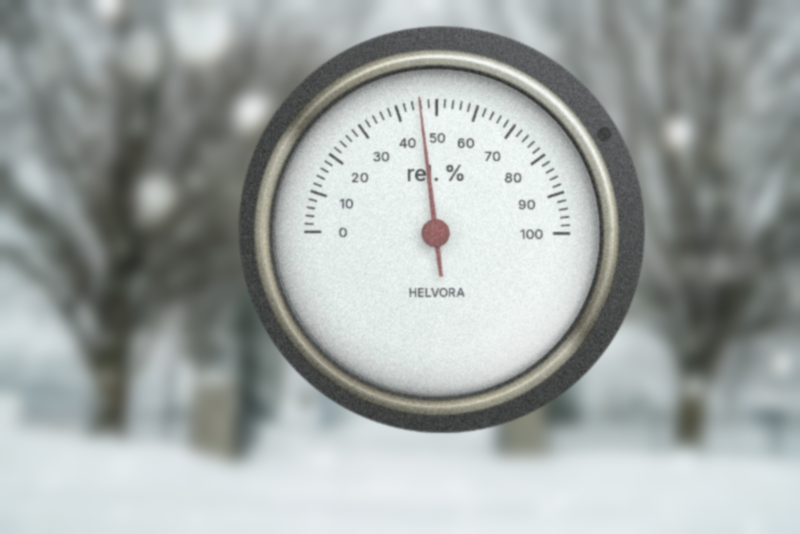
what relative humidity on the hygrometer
46 %
